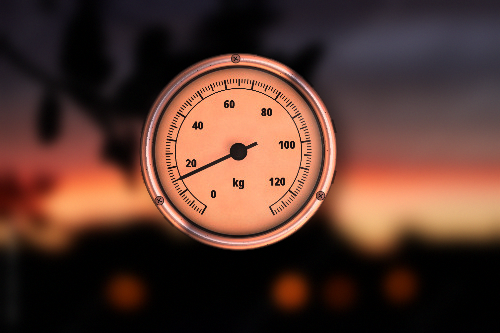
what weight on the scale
15 kg
